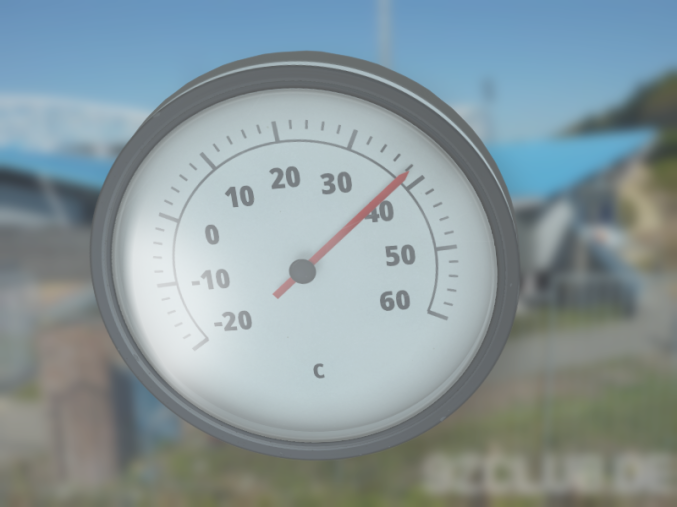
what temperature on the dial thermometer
38 °C
